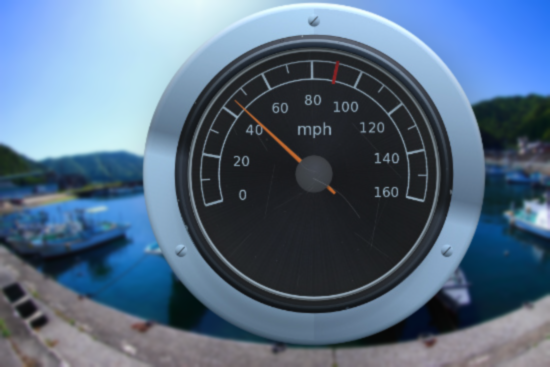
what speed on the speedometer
45 mph
